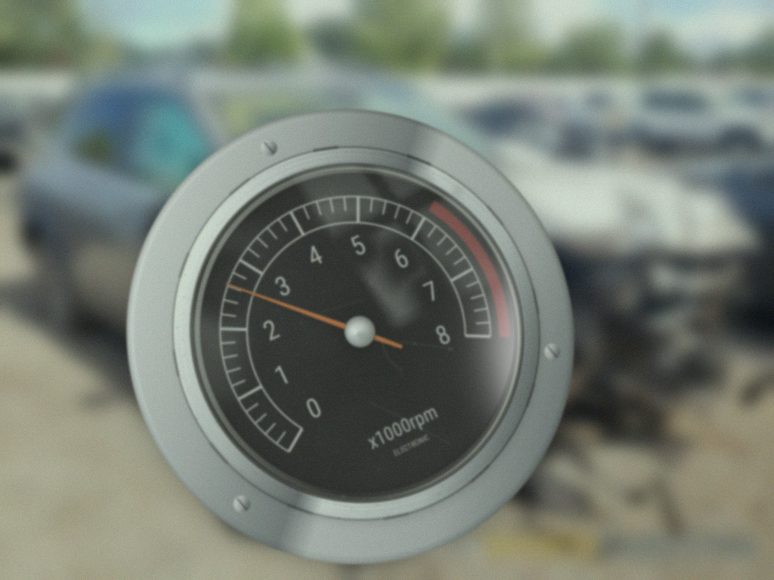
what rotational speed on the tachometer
2600 rpm
